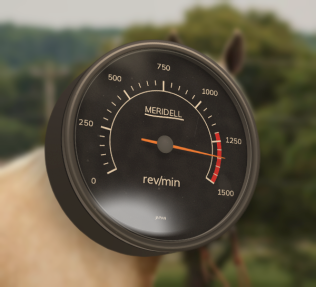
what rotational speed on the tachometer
1350 rpm
